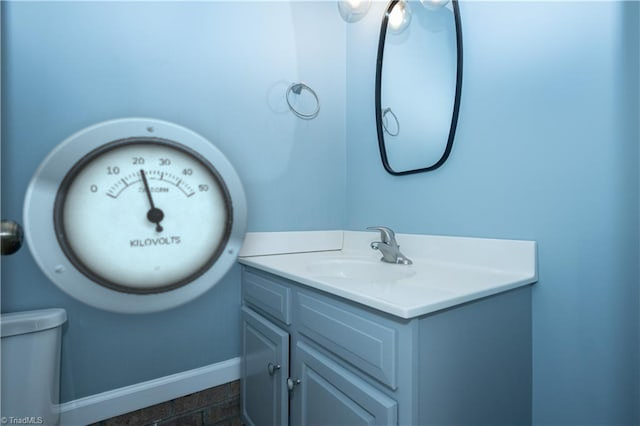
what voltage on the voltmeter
20 kV
